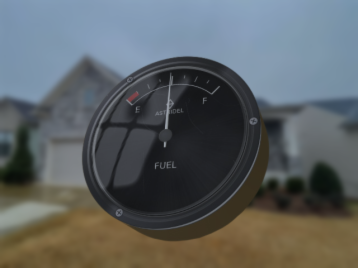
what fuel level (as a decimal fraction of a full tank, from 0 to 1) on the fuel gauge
0.5
